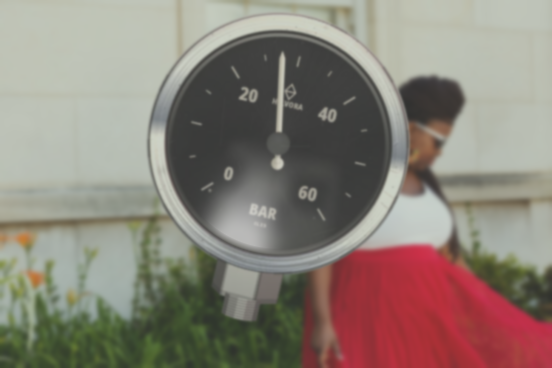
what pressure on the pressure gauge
27.5 bar
